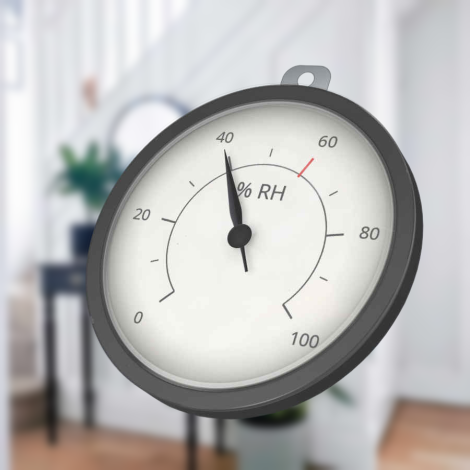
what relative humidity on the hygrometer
40 %
